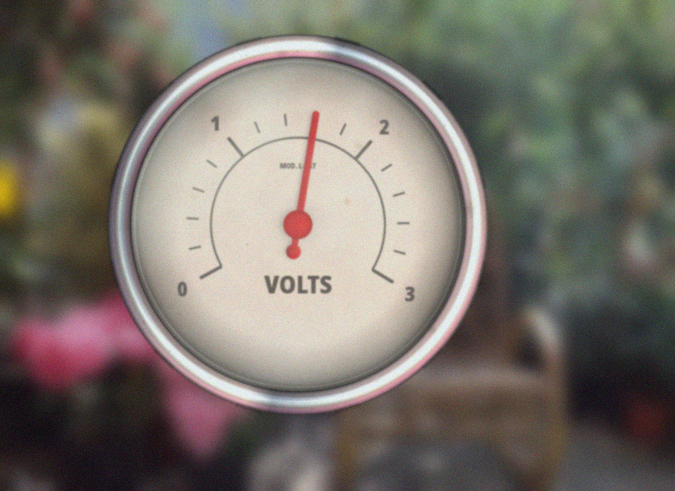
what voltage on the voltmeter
1.6 V
